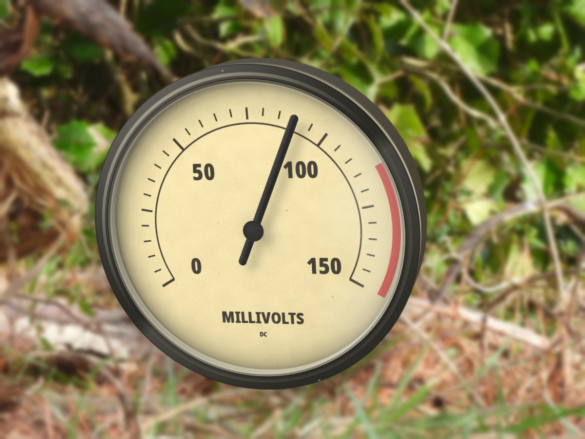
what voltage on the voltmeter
90 mV
